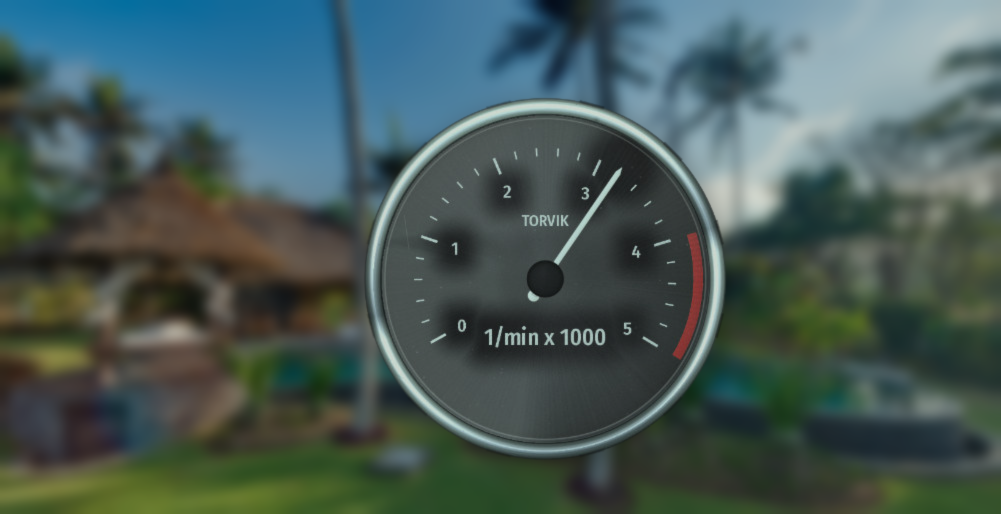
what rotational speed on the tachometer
3200 rpm
